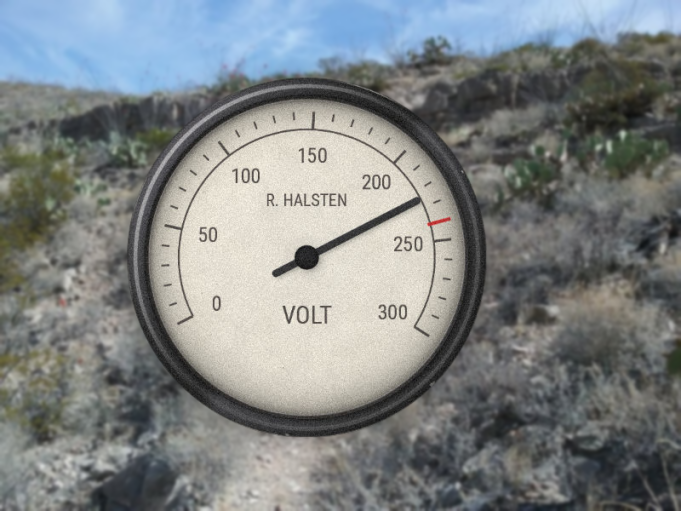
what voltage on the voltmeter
225 V
